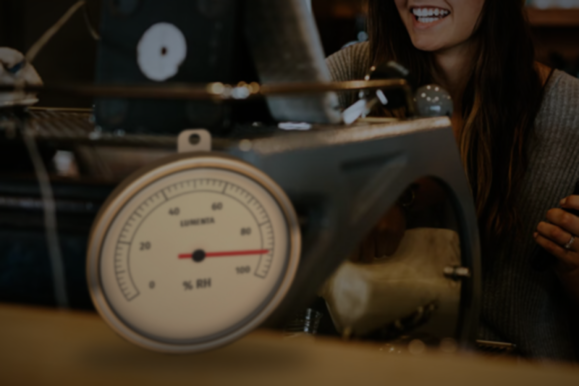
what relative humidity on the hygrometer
90 %
